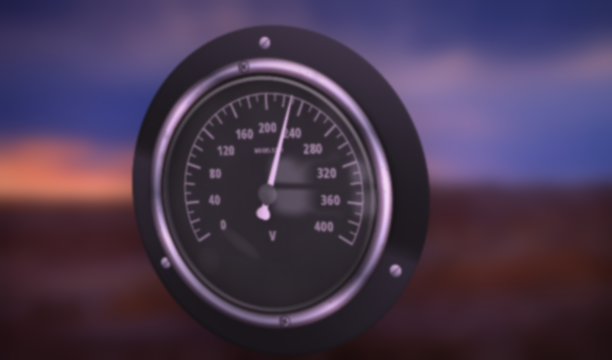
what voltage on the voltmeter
230 V
